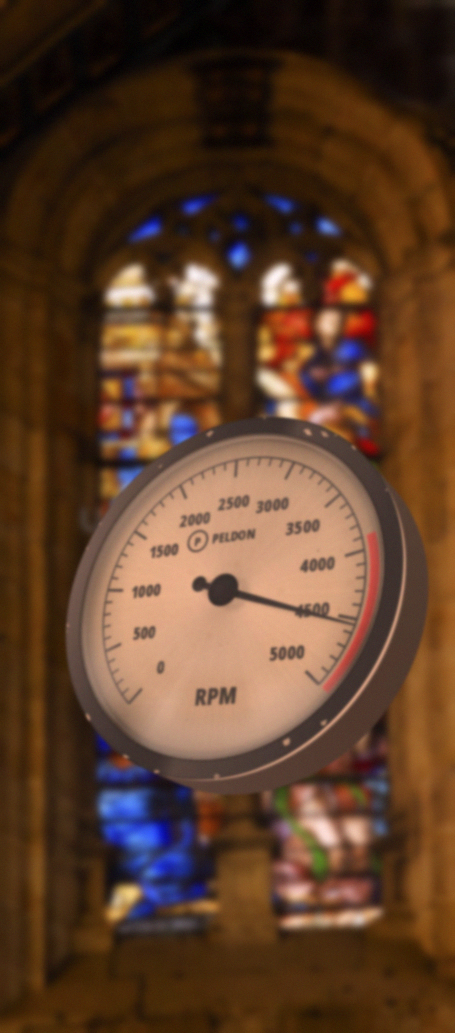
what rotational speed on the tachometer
4550 rpm
